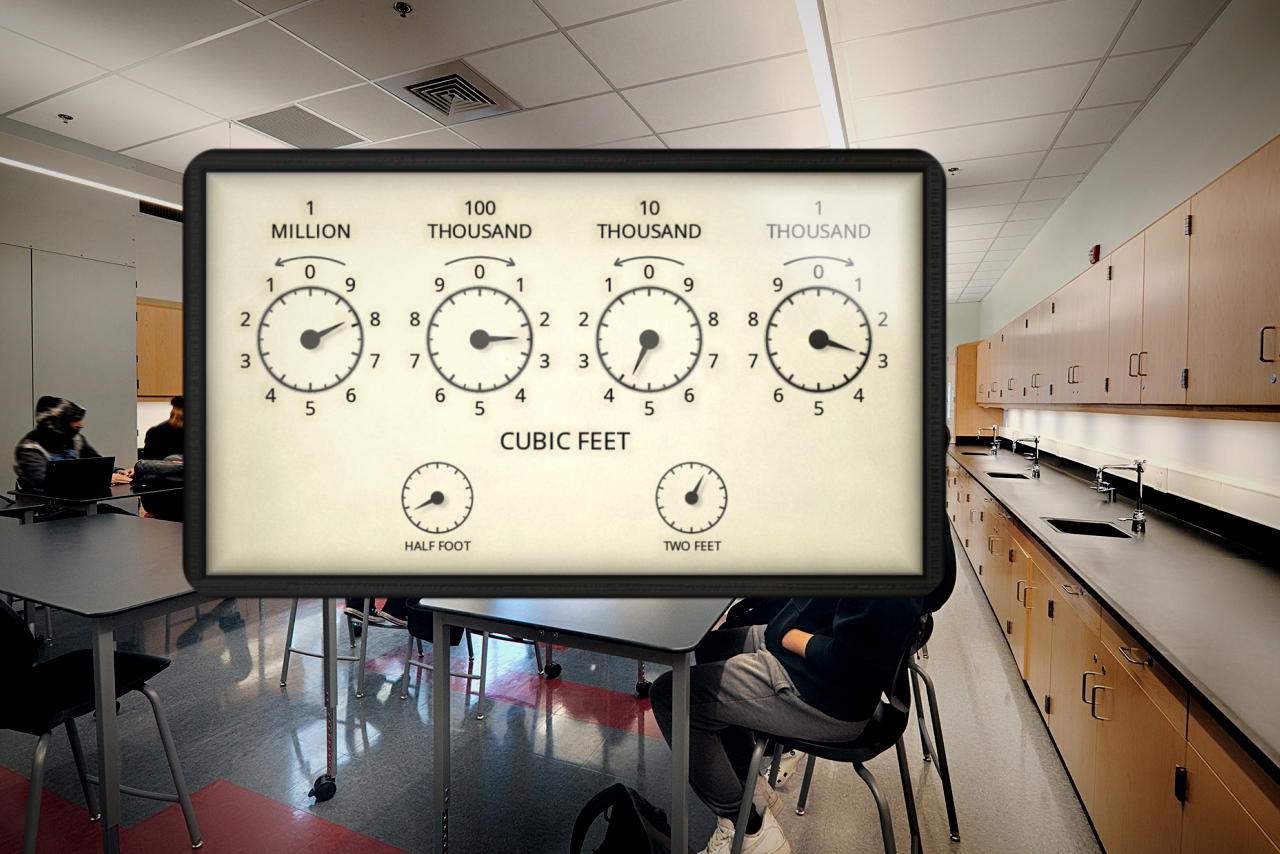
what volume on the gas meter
824300 ft³
